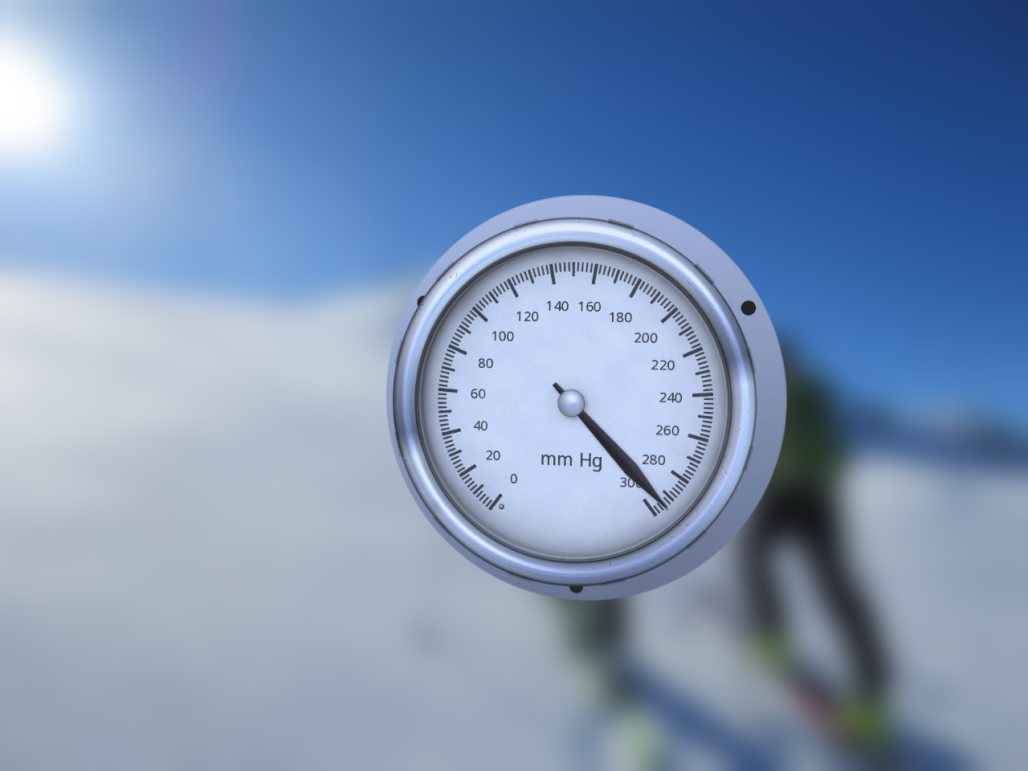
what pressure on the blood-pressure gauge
294 mmHg
